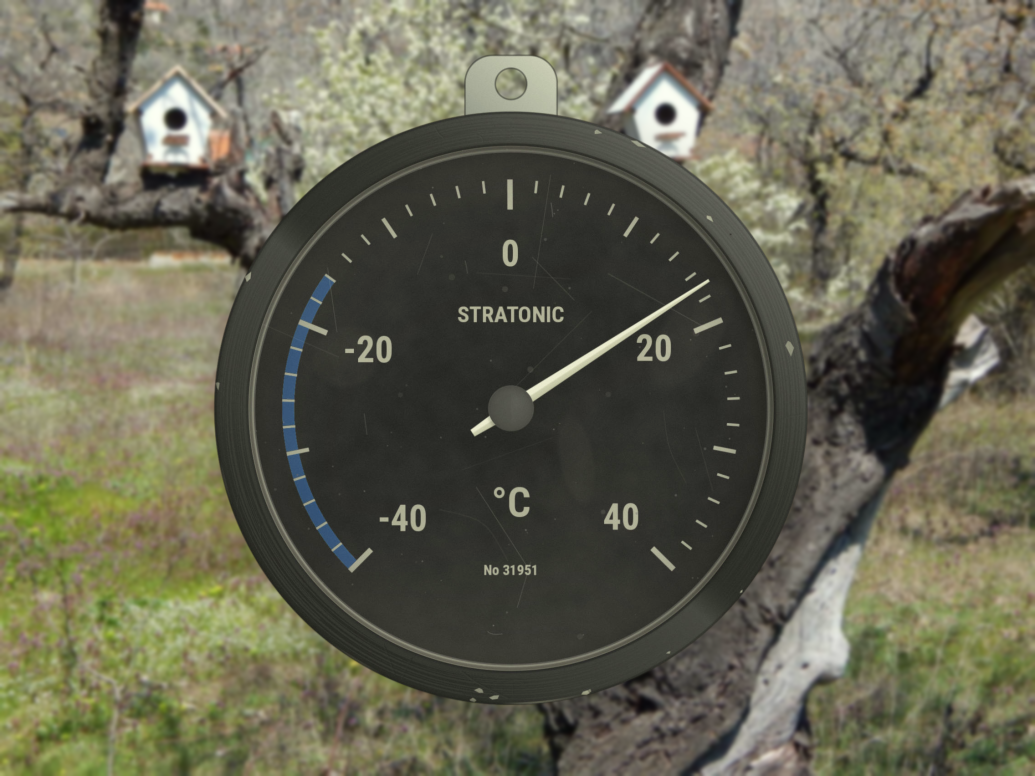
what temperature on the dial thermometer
17 °C
